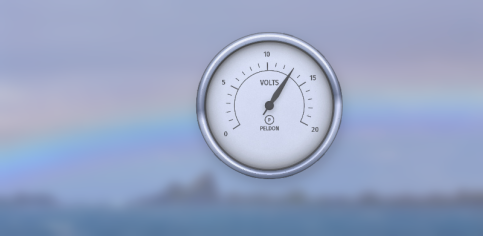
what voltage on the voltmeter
13 V
